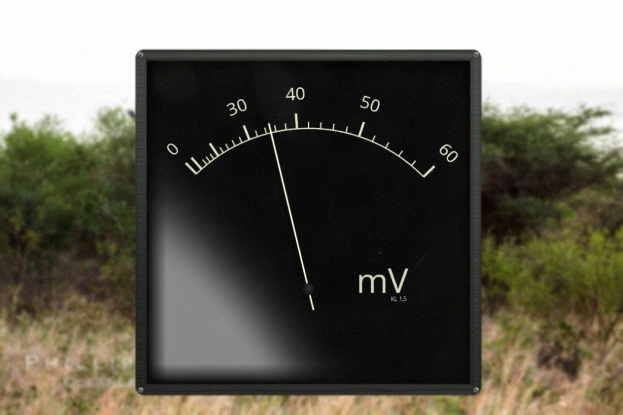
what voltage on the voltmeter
35 mV
